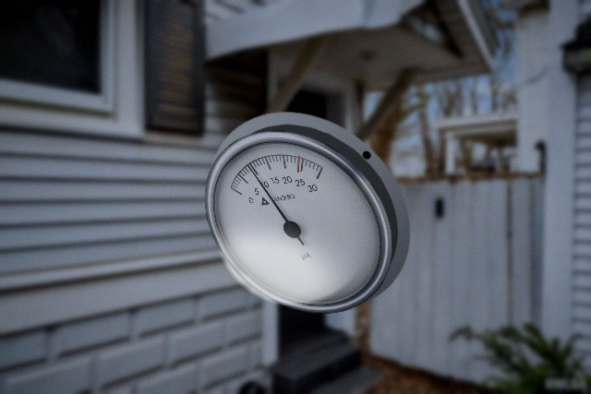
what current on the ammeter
10 µA
